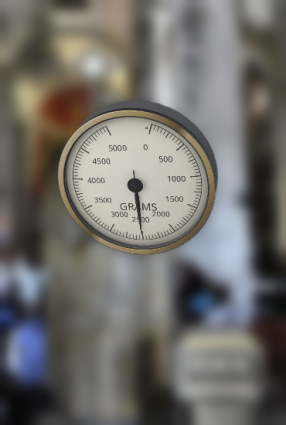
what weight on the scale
2500 g
